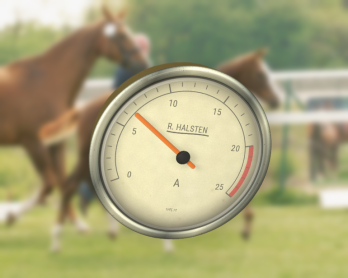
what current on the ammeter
6.5 A
